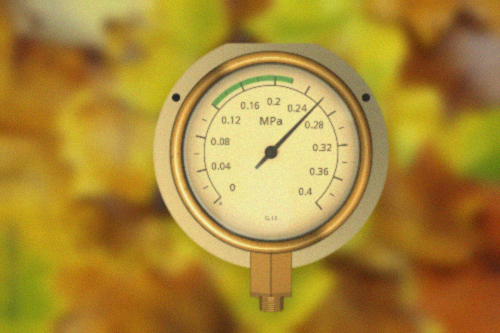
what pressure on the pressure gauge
0.26 MPa
